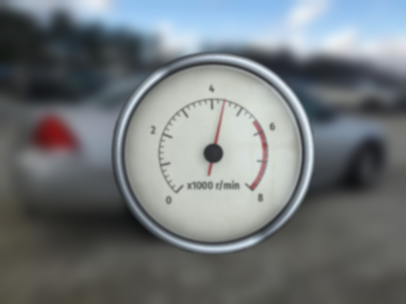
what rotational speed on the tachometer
4400 rpm
